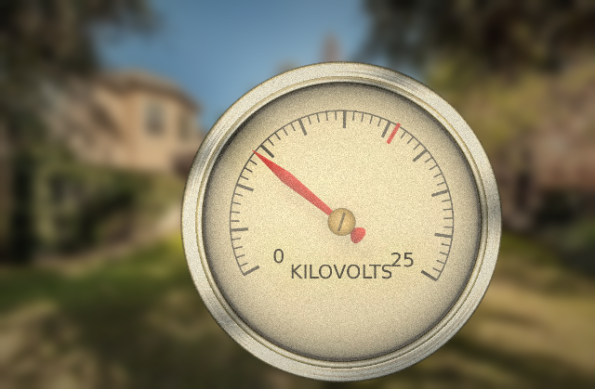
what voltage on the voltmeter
7 kV
